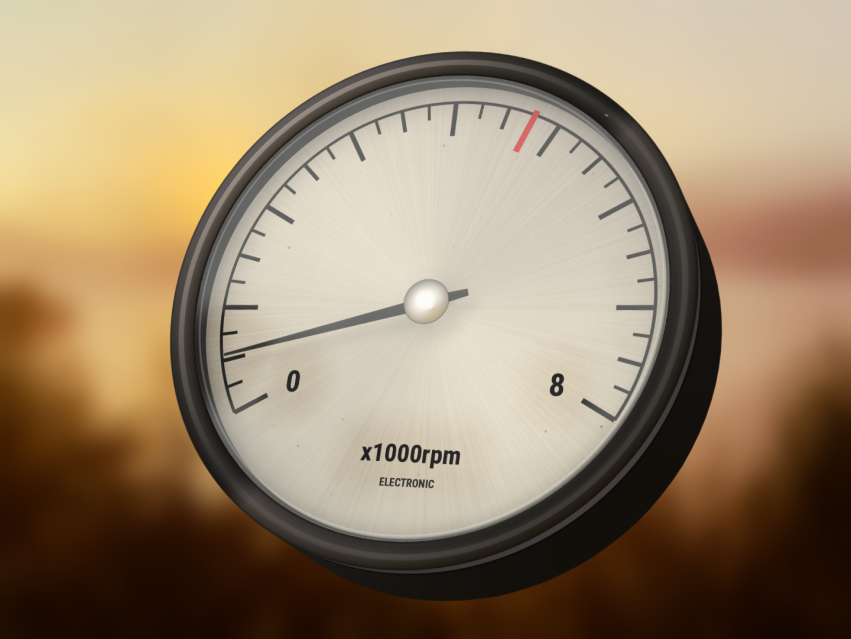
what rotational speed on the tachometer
500 rpm
